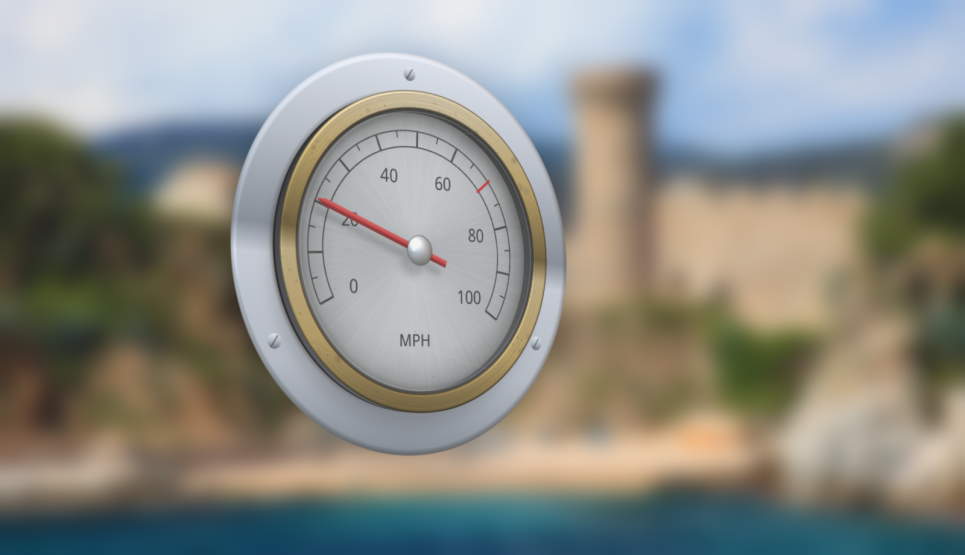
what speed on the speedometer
20 mph
